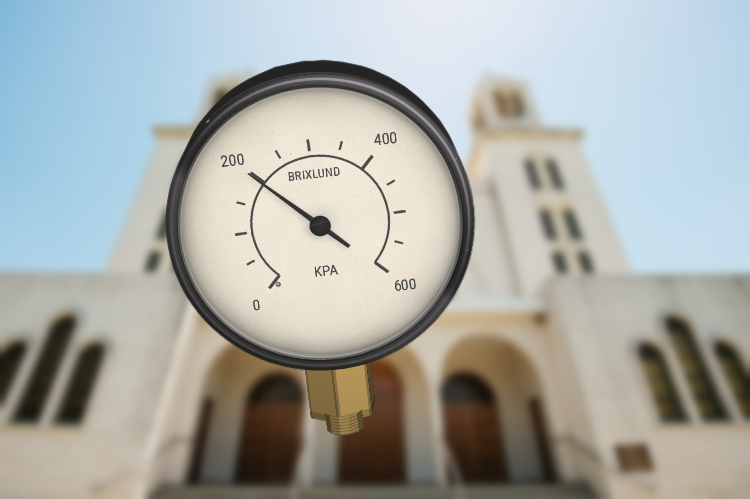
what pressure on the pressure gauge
200 kPa
